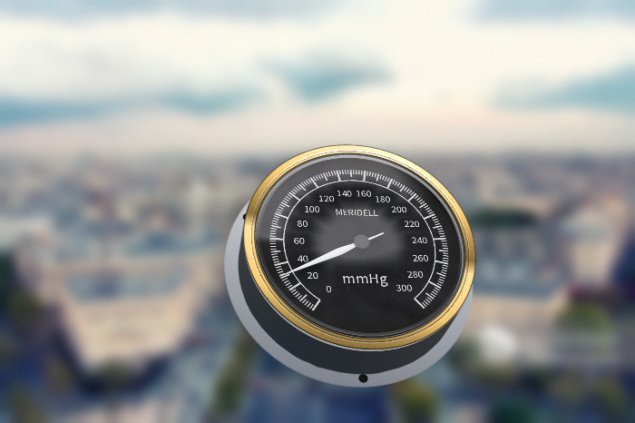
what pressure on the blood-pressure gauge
30 mmHg
